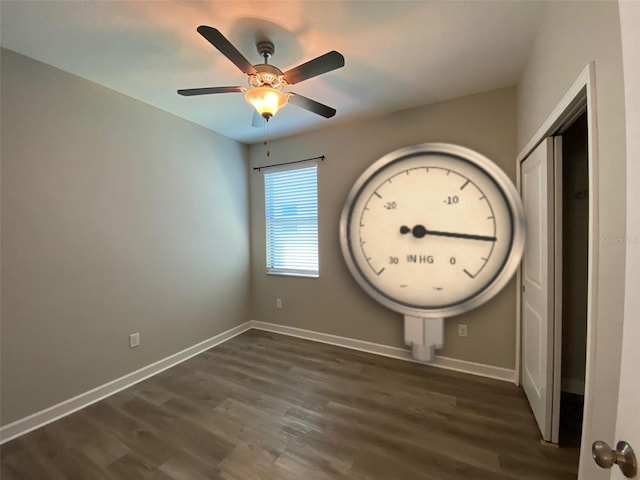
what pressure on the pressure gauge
-4 inHg
